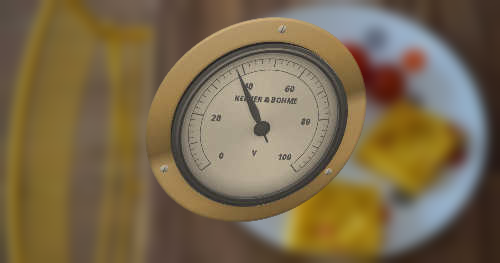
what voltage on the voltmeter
38 V
